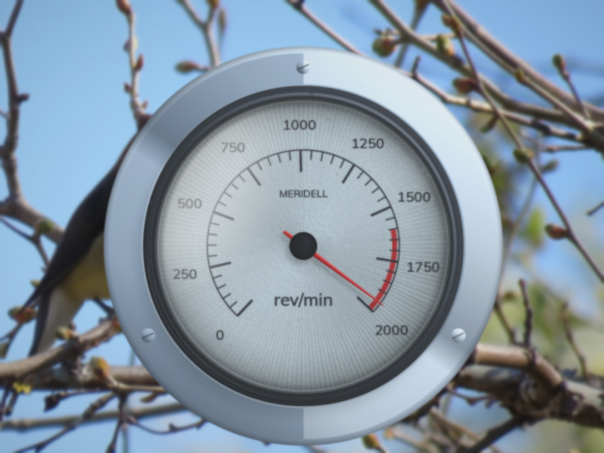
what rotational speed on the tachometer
1950 rpm
